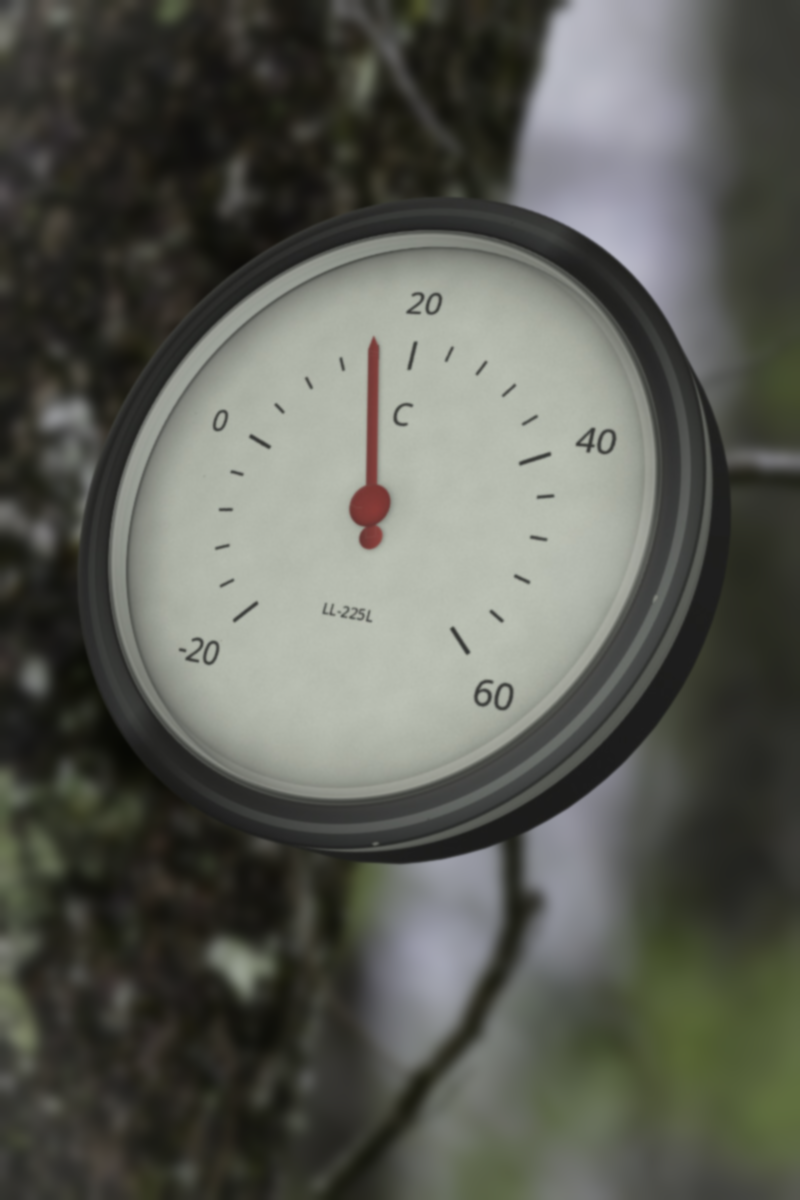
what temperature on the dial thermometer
16 °C
